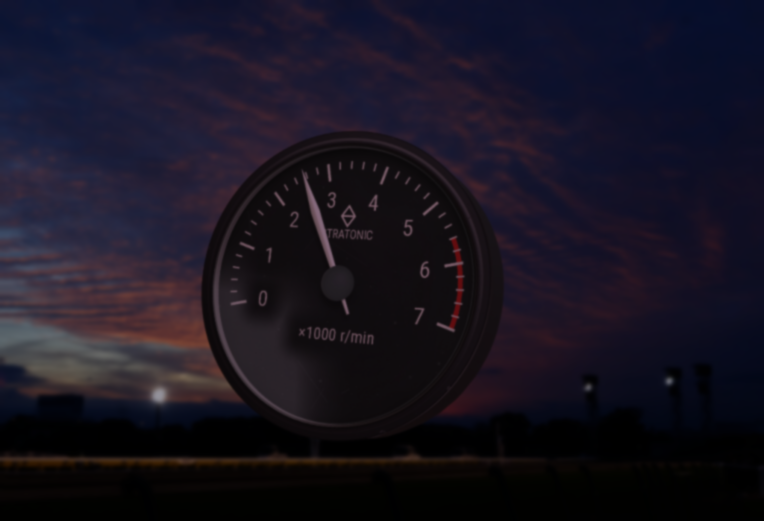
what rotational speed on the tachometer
2600 rpm
